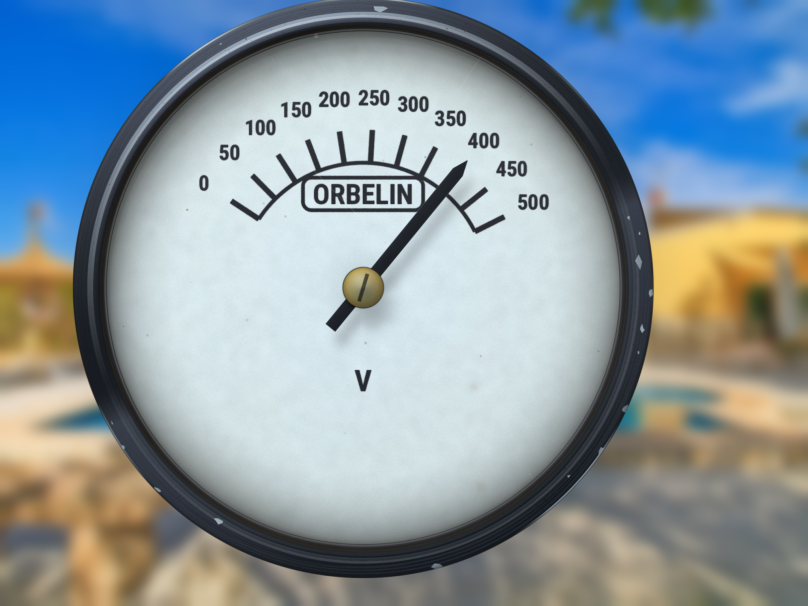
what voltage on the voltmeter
400 V
